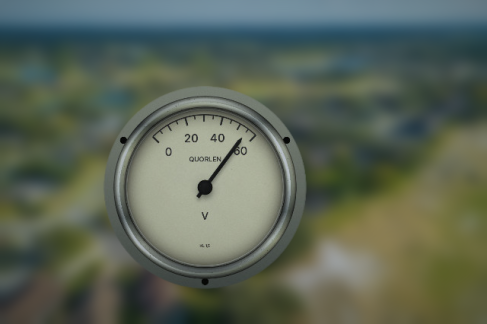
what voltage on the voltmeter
55 V
